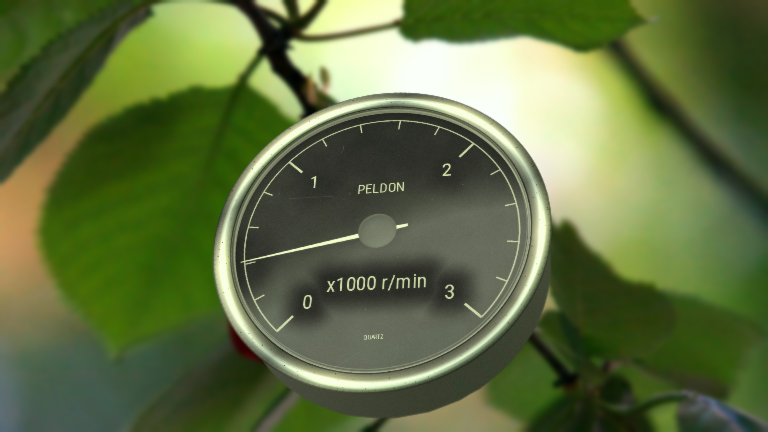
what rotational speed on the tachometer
400 rpm
